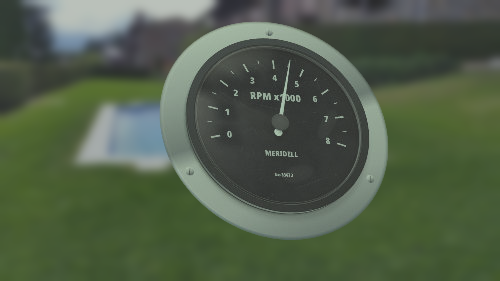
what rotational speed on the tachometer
4500 rpm
